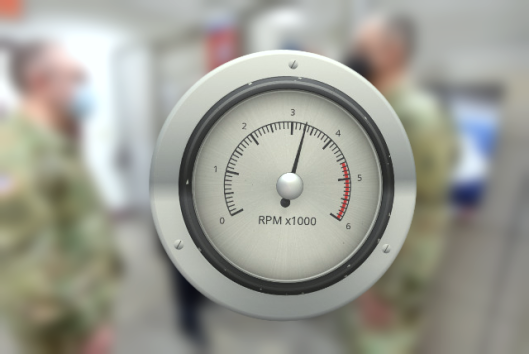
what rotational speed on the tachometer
3300 rpm
